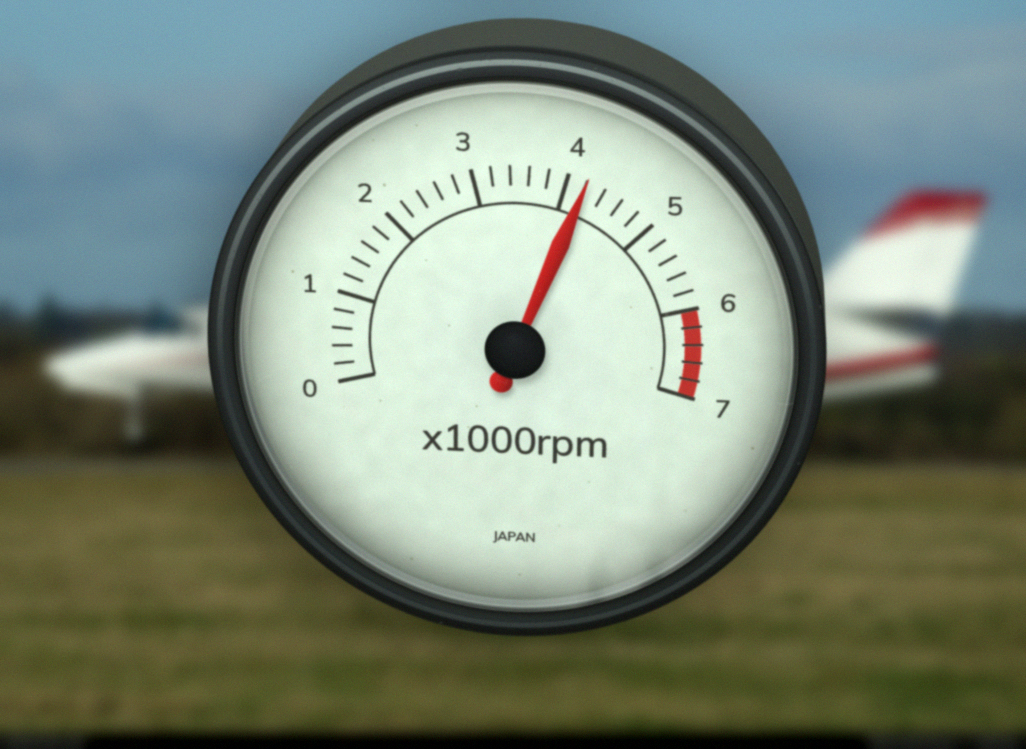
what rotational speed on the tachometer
4200 rpm
